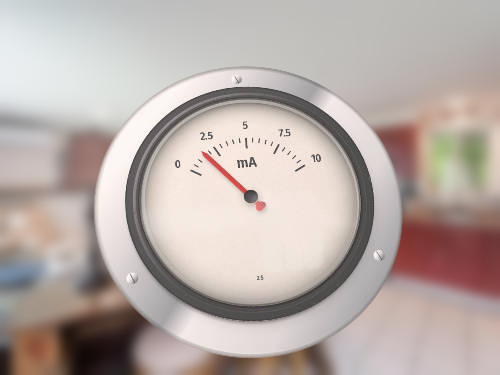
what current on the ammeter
1.5 mA
